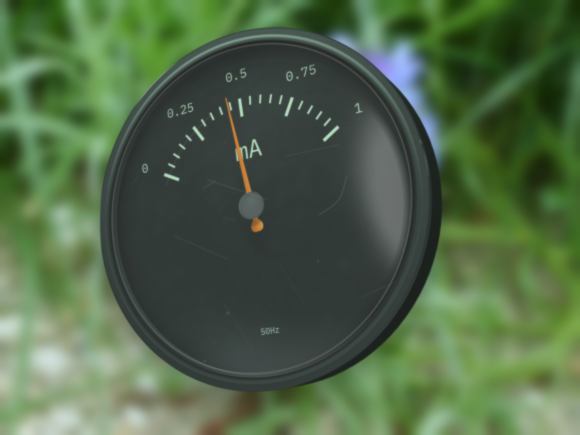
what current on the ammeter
0.45 mA
